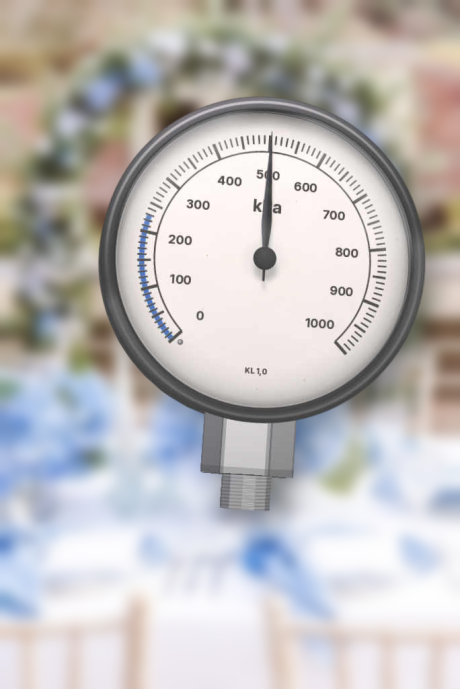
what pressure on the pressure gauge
500 kPa
